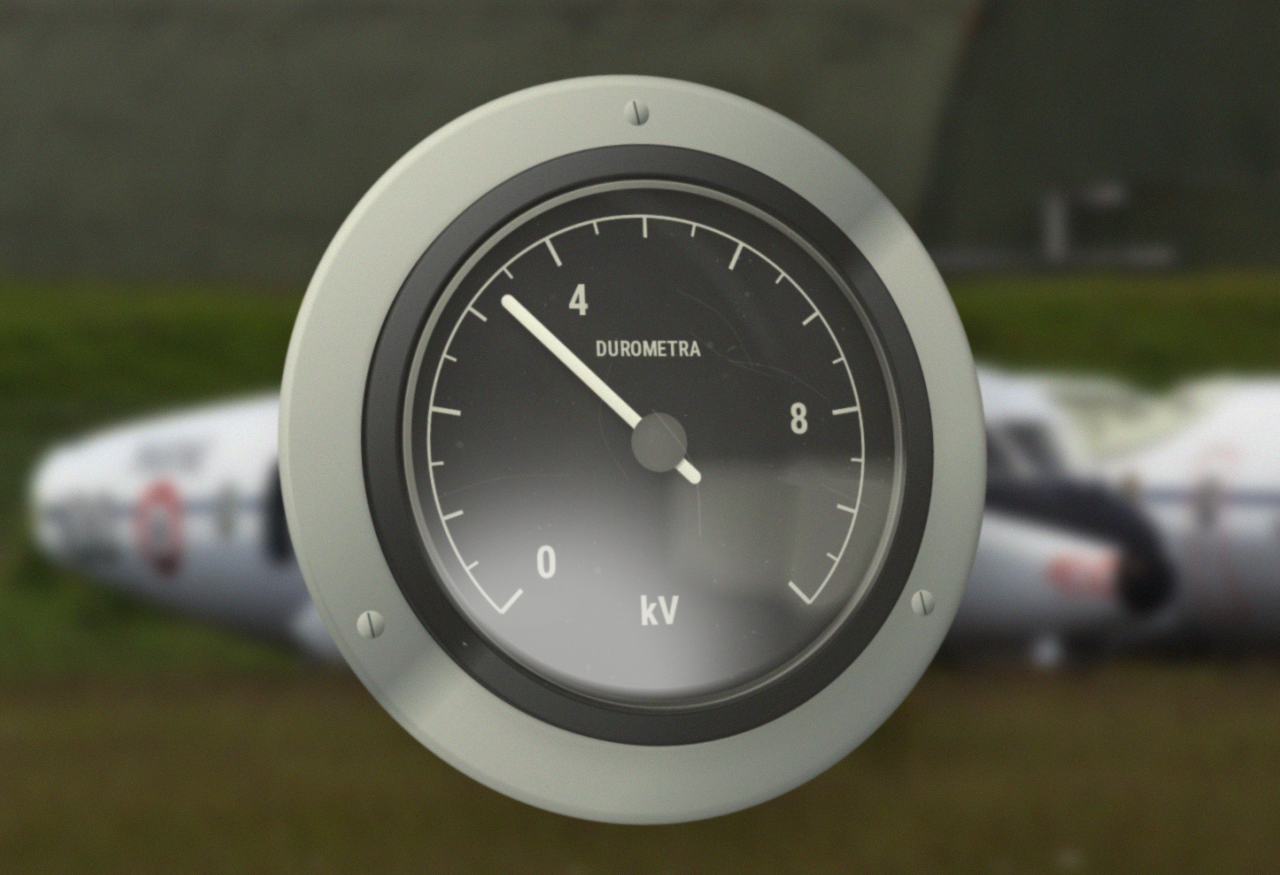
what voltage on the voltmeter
3.25 kV
